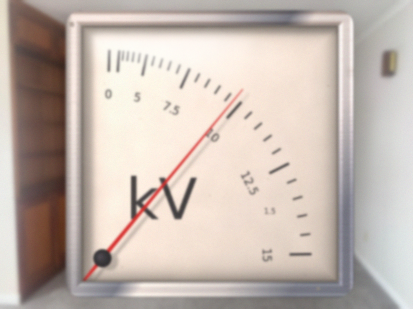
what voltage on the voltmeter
9.75 kV
